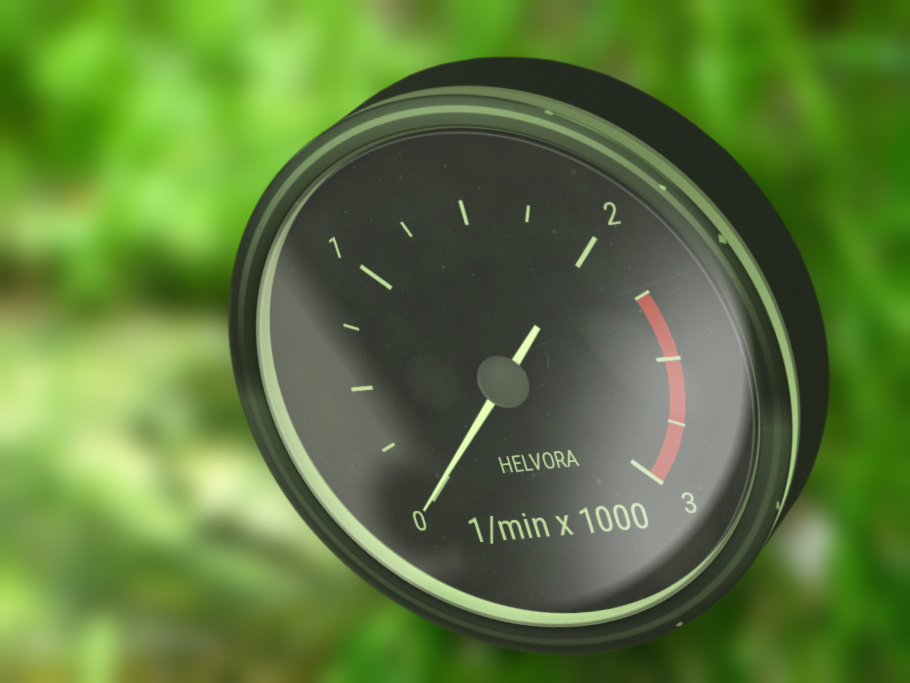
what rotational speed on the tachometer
0 rpm
